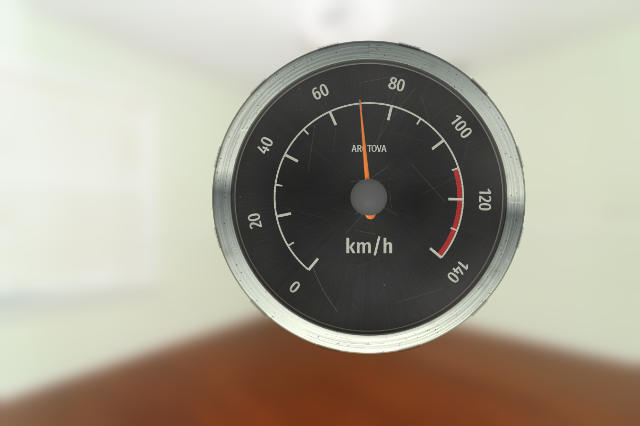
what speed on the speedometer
70 km/h
